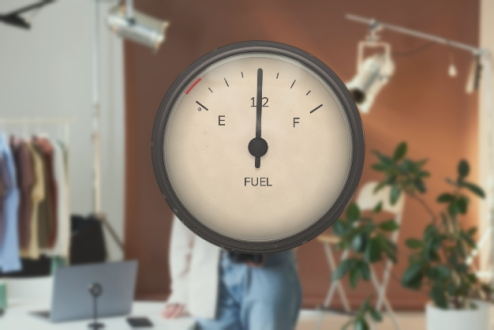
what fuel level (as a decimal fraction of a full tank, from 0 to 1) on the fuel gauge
0.5
